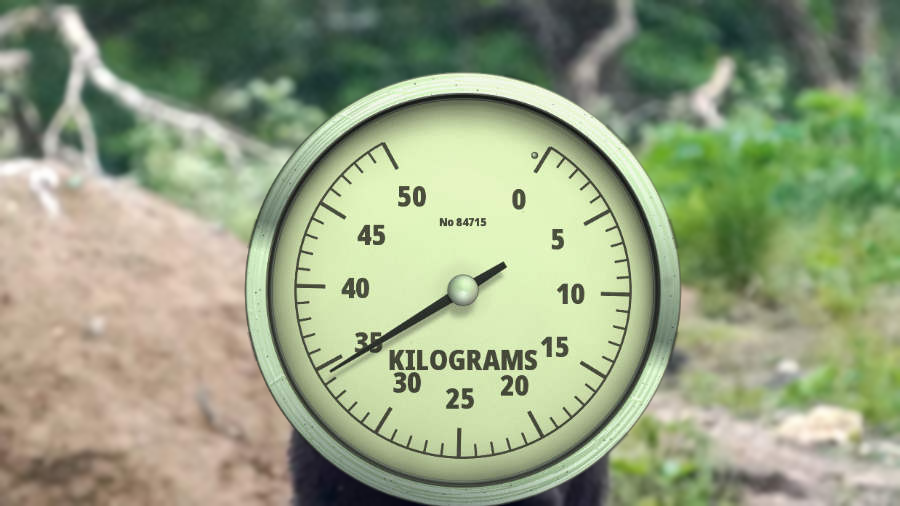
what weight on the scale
34.5 kg
